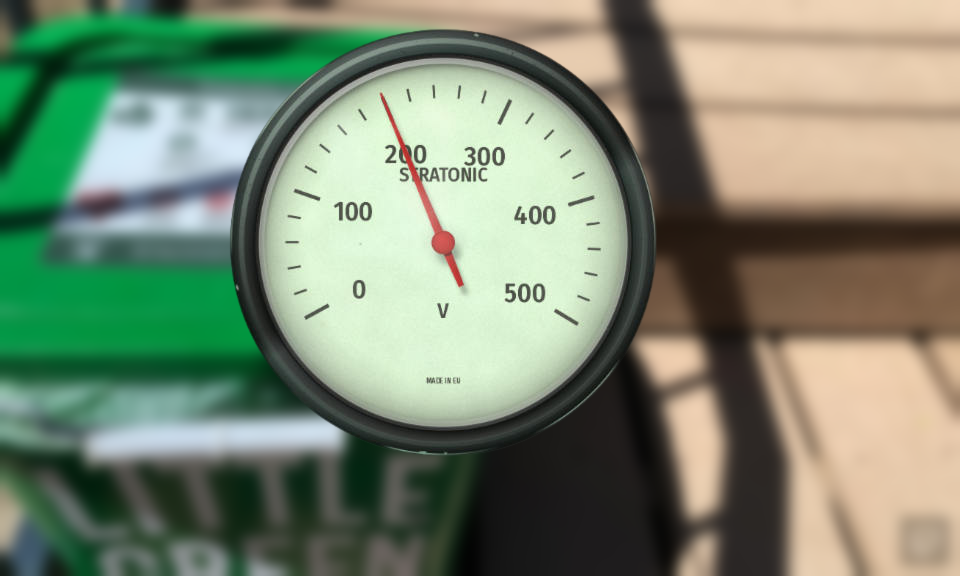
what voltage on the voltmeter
200 V
